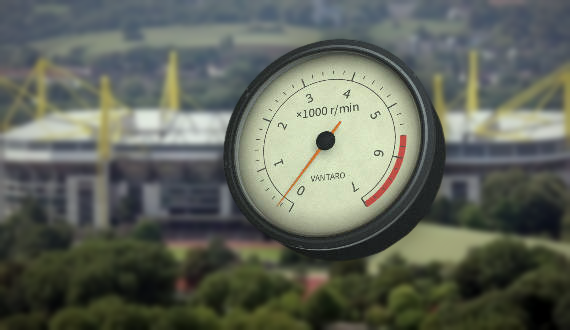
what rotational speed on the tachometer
200 rpm
